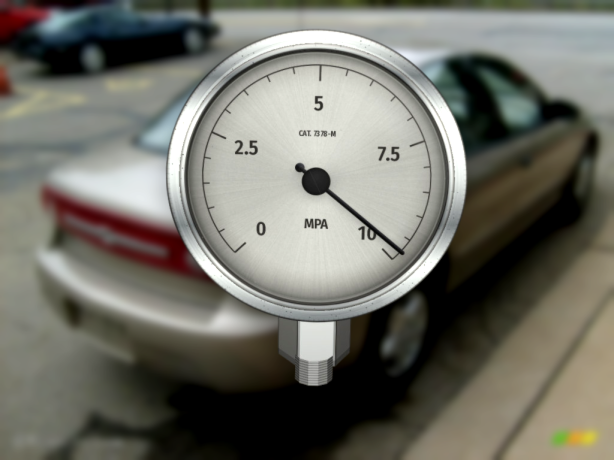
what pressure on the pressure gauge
9.75 MPa
